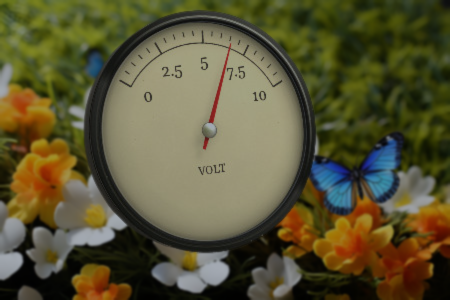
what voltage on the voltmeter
6.5 V
